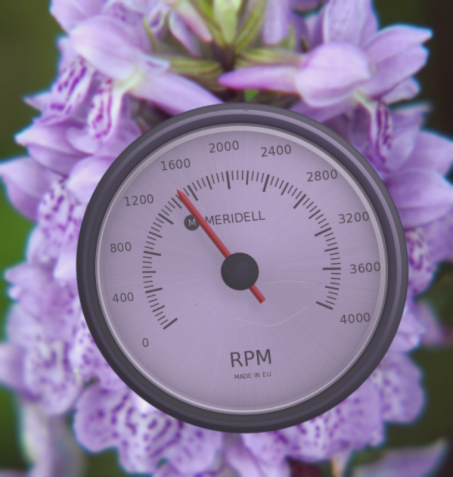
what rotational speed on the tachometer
1500 rpm
